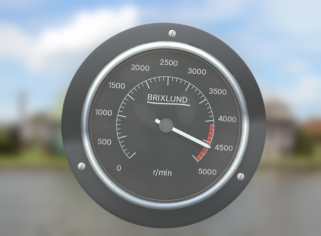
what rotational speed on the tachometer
4600 rpm
